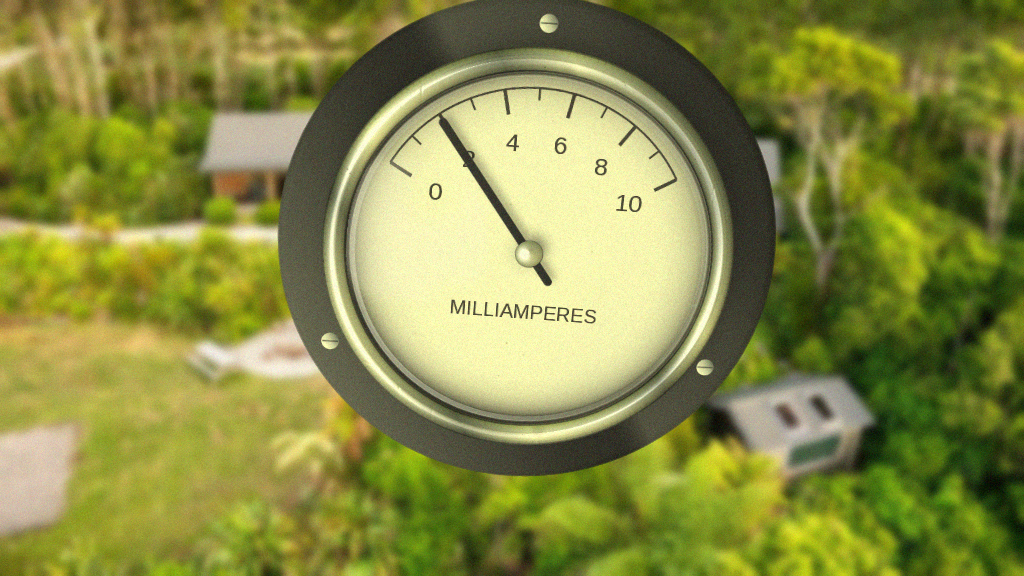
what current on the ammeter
2 mA
